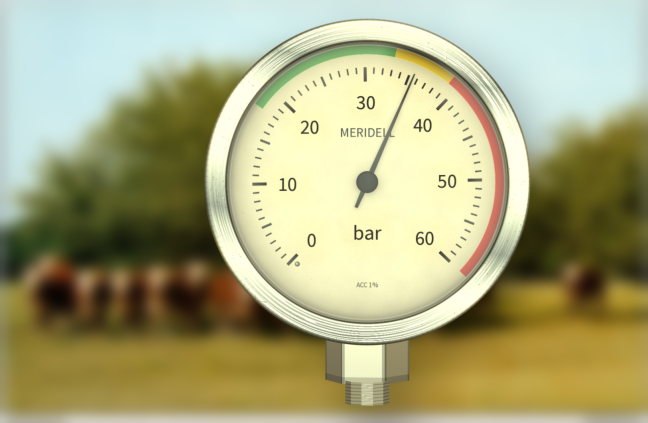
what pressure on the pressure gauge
35.5 bar
